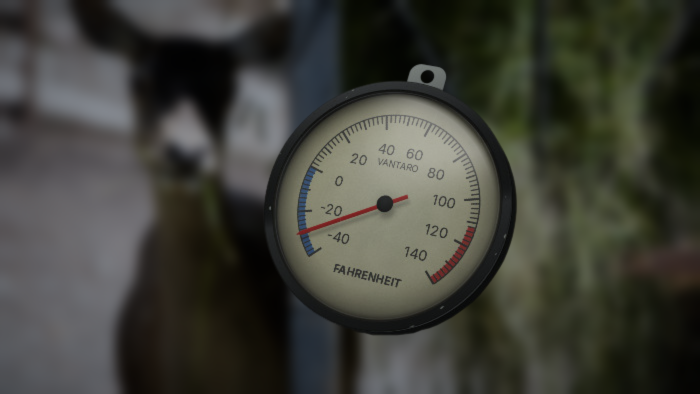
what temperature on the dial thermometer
-30 °F
